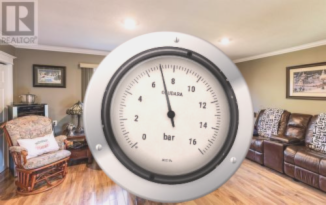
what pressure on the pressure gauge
7 bar
